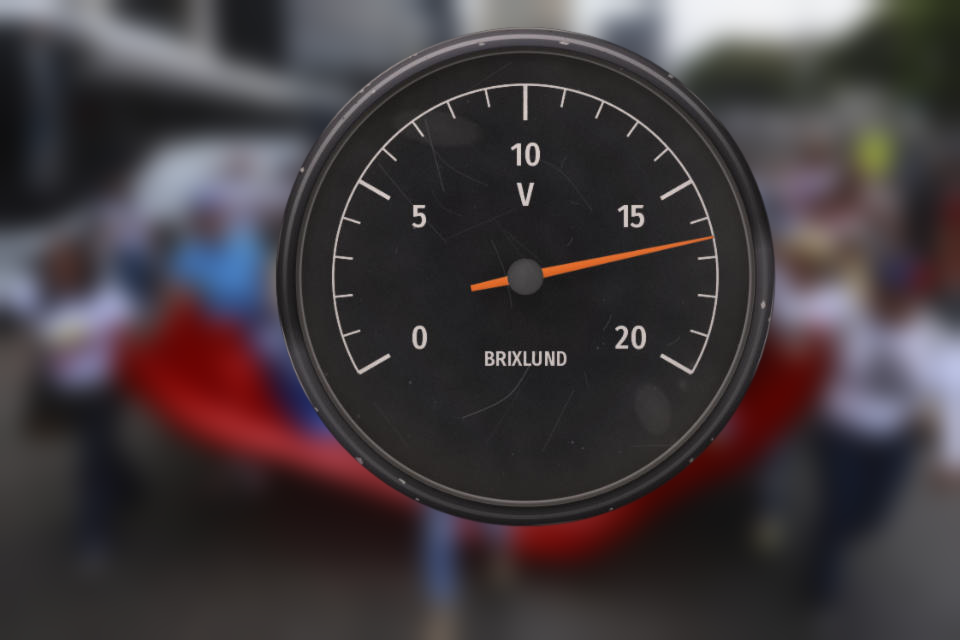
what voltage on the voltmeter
16.5 V
